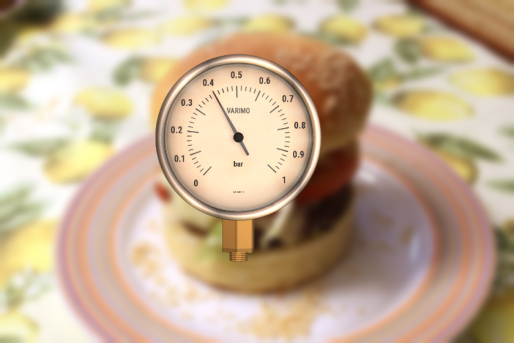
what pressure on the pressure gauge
0.4 bar
